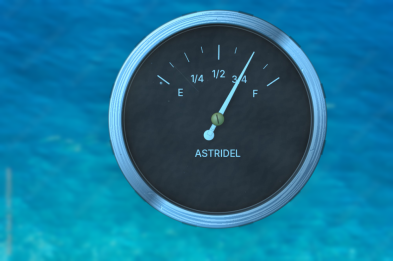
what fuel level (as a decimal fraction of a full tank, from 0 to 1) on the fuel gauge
0.75
